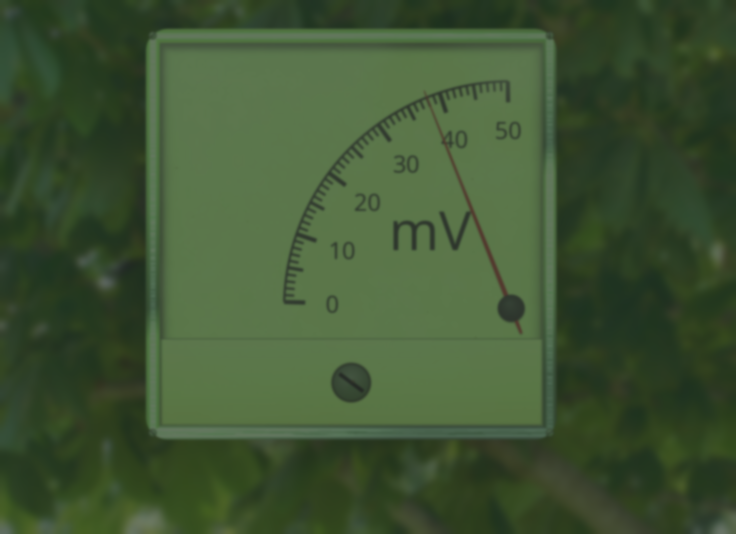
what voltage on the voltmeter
38 mV
